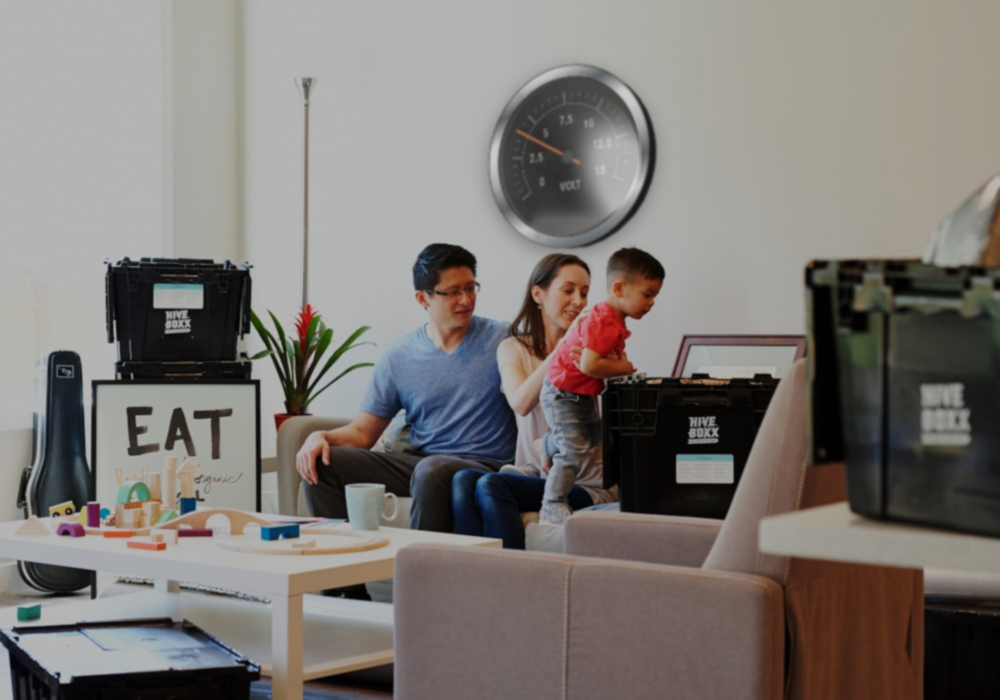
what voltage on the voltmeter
4 V
